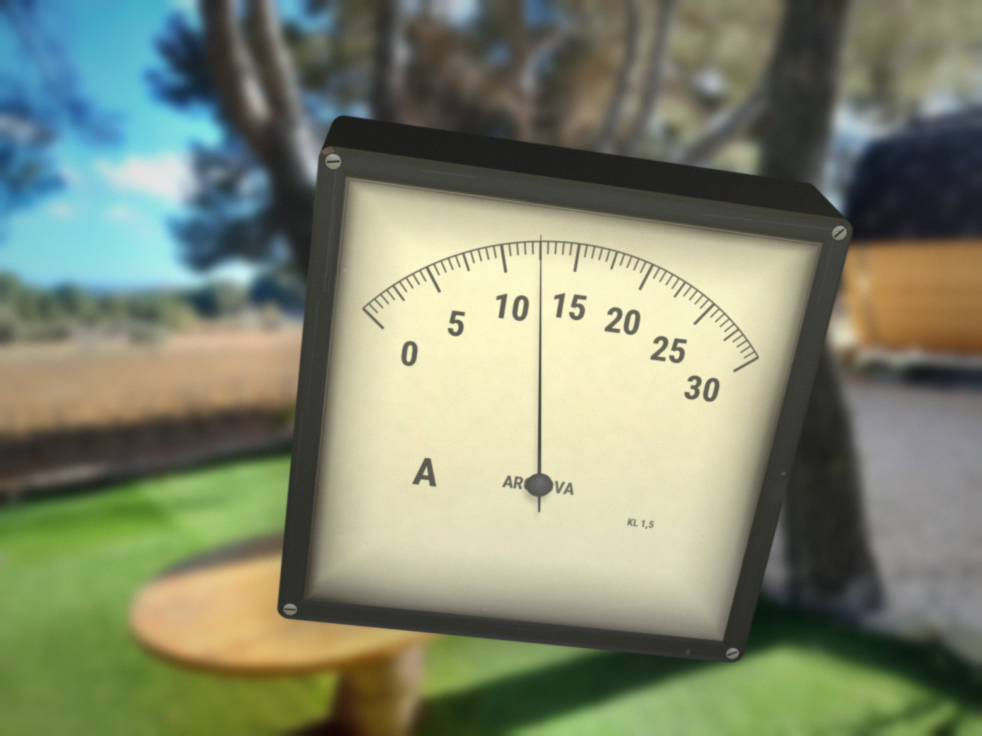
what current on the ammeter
12.5 A
